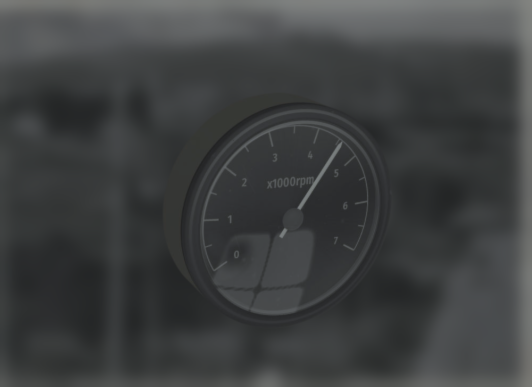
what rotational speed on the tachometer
4500 rpm
